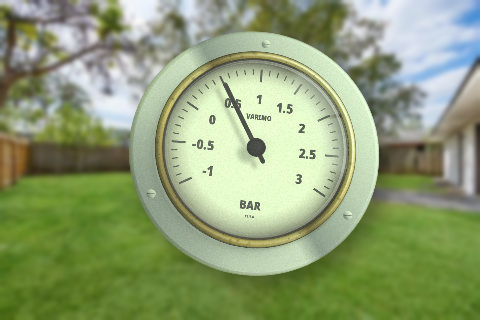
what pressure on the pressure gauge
0.5 bar
